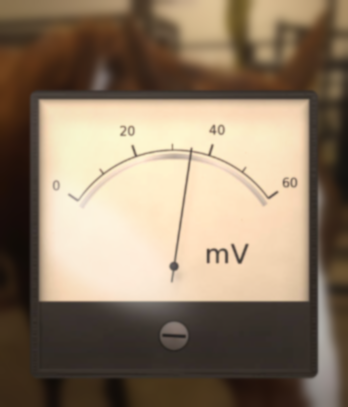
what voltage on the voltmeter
35 mV
